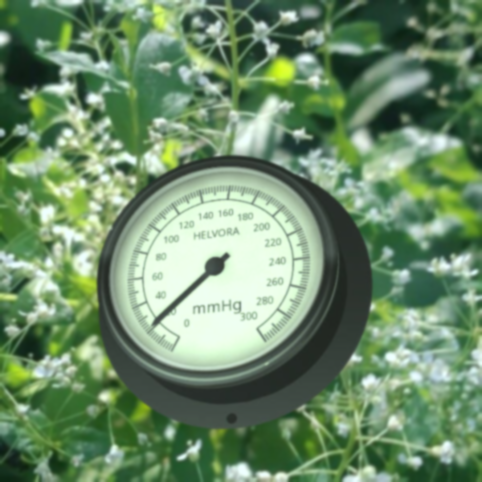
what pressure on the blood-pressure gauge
20 mmHg
